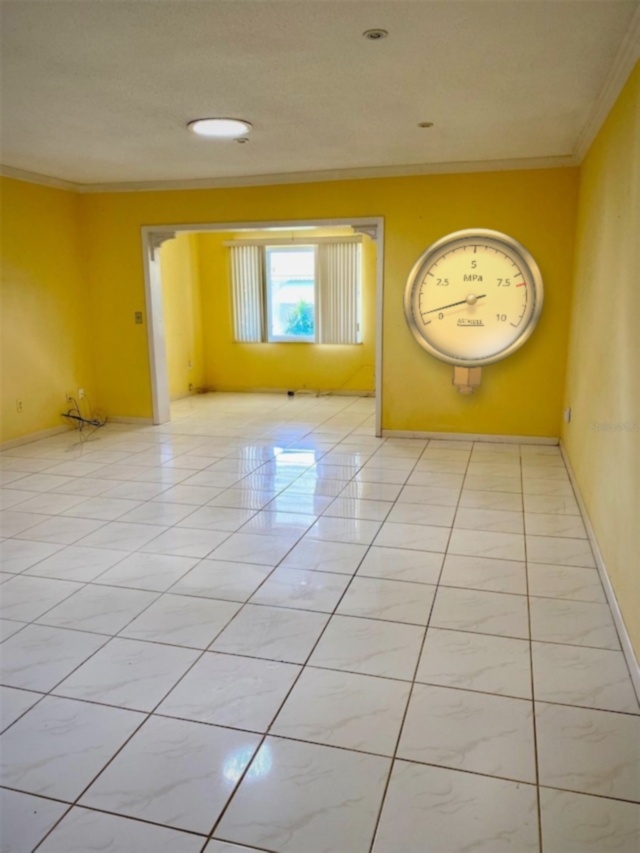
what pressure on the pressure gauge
0.5 MPa
